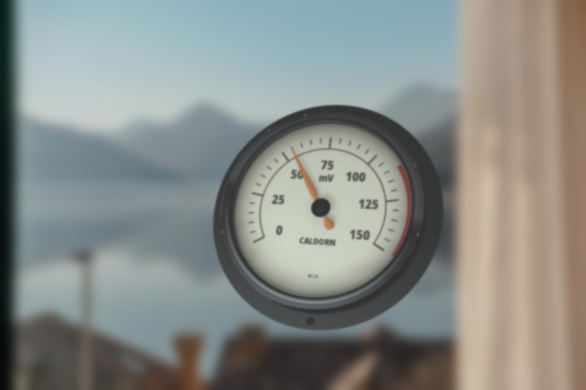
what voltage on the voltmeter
55 mV
